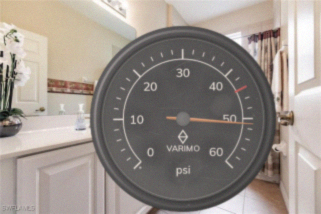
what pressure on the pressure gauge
51 psi
